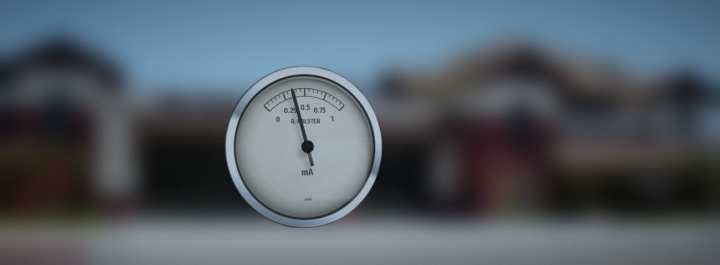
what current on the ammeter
0.35 mA
